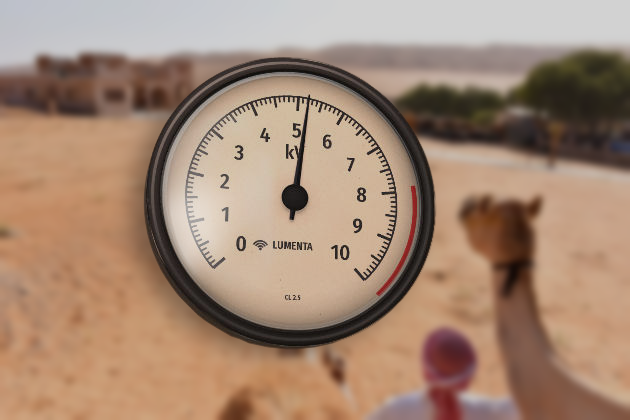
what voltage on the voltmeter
5.2 kV
